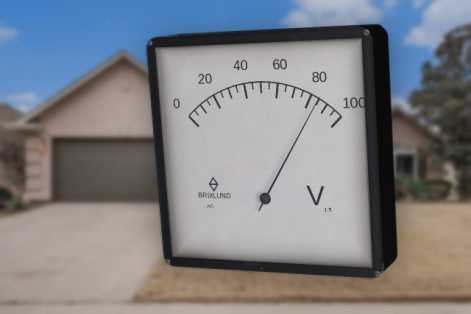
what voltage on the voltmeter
85 V
